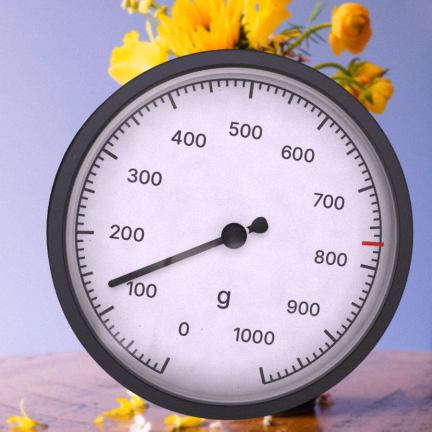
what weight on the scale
130 g
